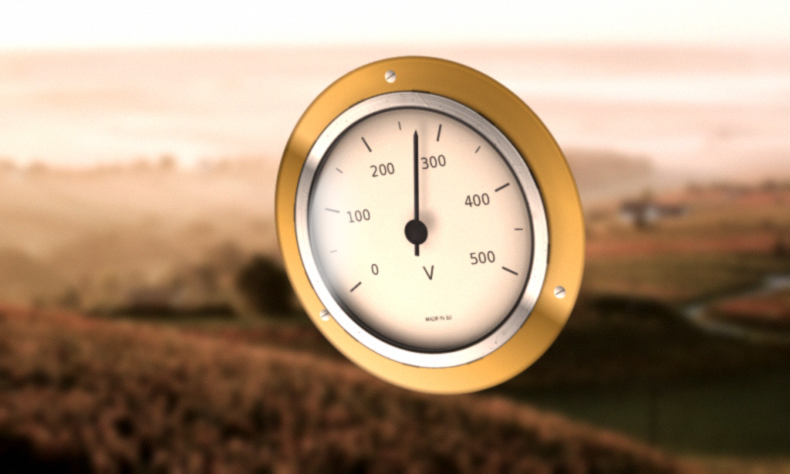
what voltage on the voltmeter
275 V
